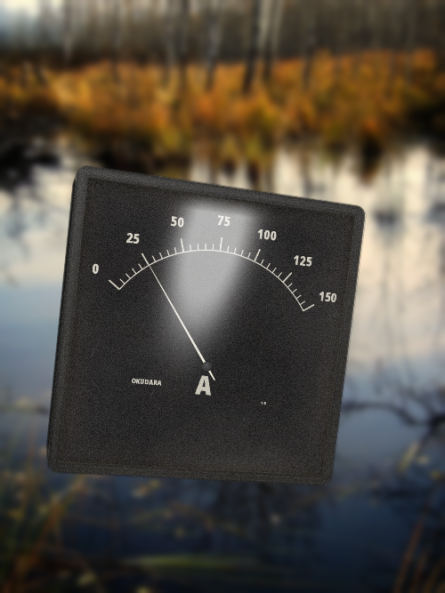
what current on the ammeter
25 A
